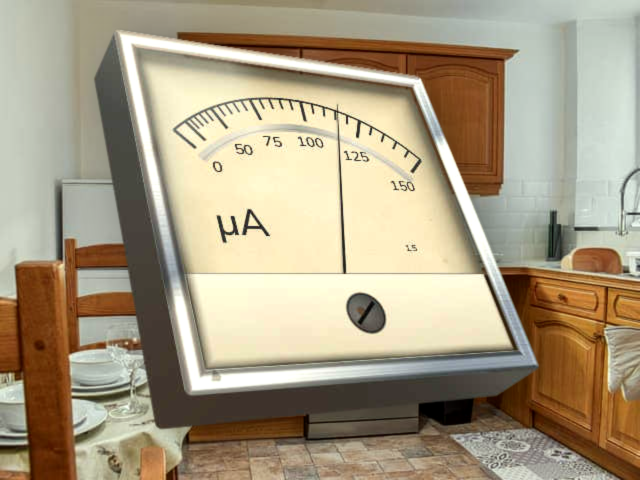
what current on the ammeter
115 µA
